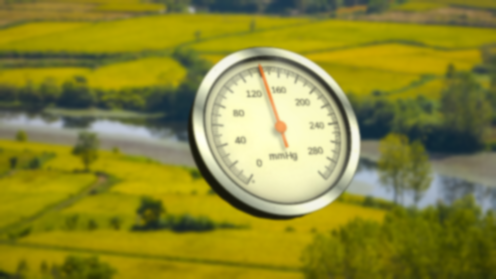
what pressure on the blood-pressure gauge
140 mmHg
